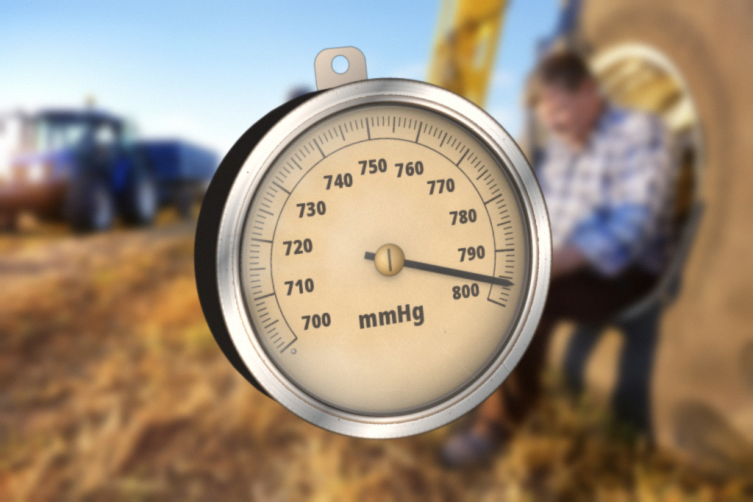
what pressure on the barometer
796 mmHg
